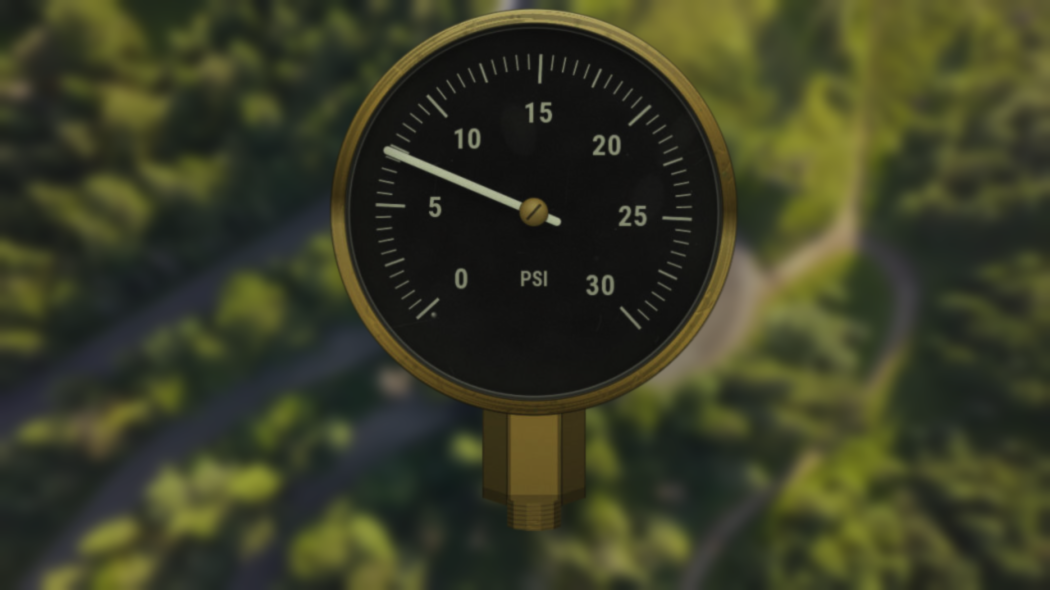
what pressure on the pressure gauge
7.25 psi
